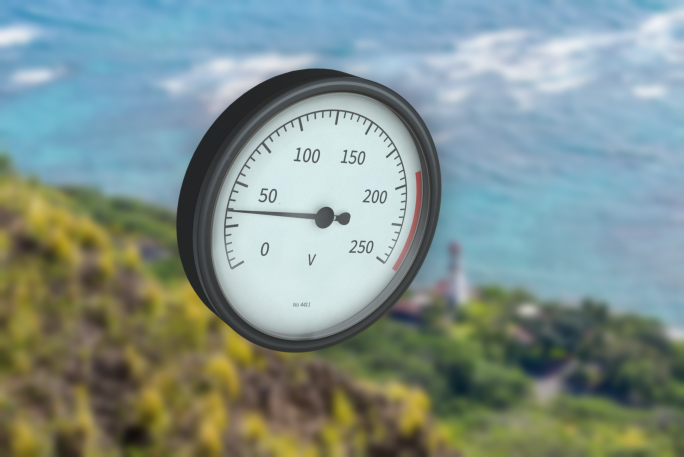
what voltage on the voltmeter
35 V
